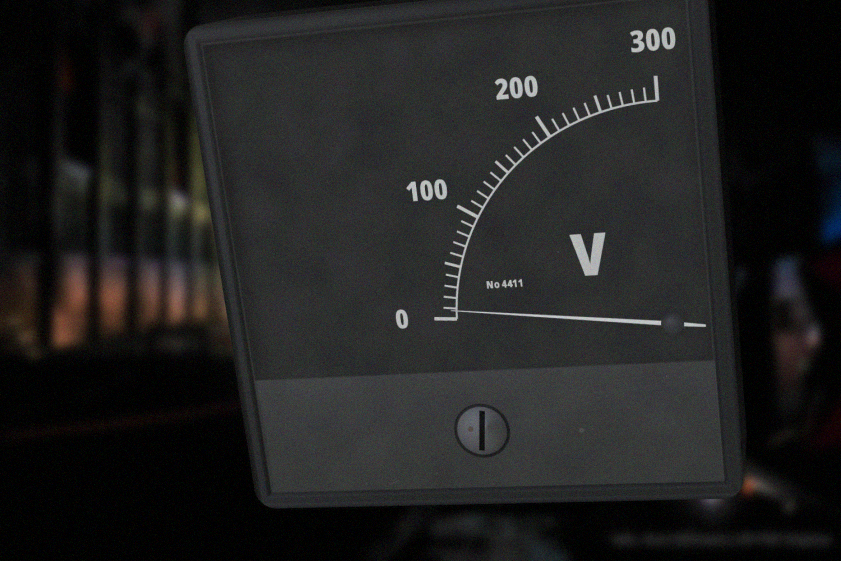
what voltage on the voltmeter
10 V
